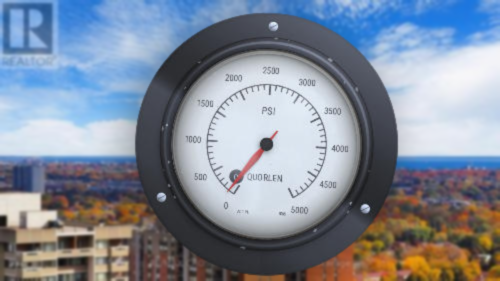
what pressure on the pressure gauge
100 psi
